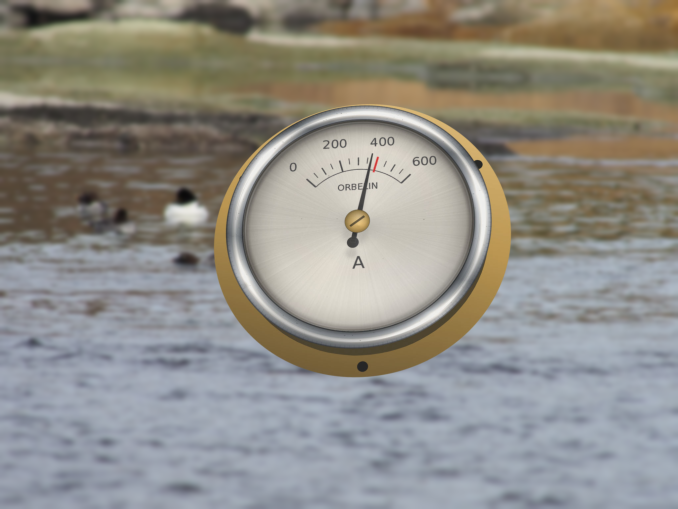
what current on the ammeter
375 A
